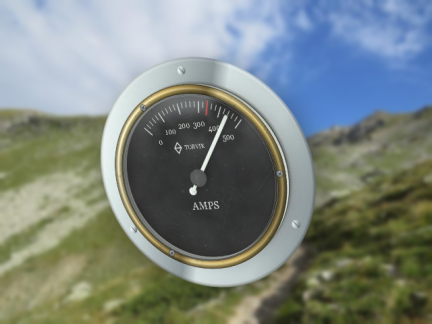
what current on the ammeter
440 A
